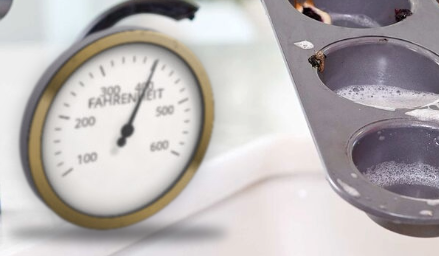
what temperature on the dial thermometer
400 °F
